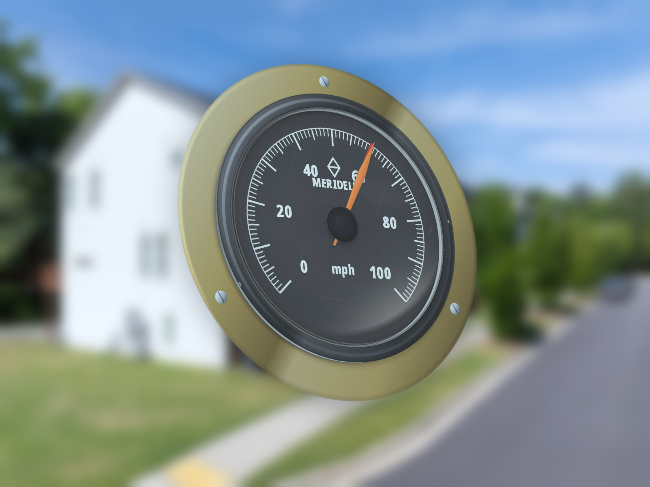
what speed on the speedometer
60 mph
